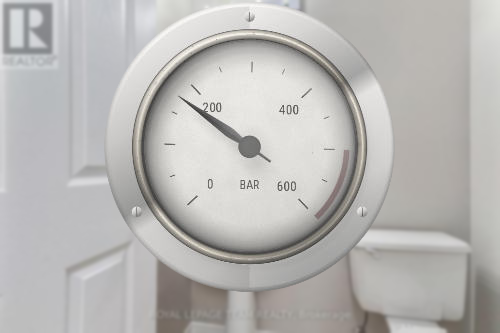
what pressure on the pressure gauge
175 bar
